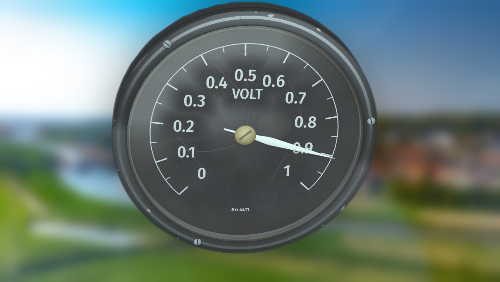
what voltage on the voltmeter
0.9 V
